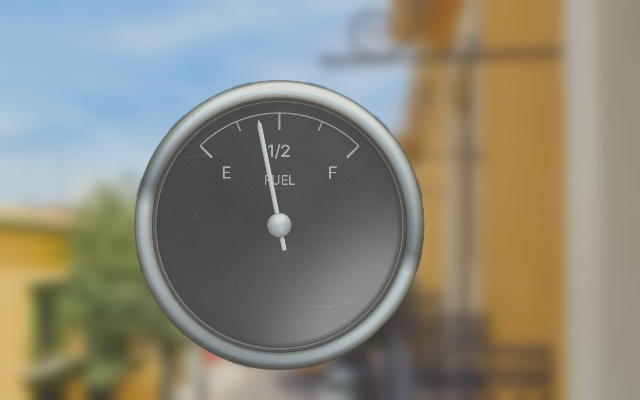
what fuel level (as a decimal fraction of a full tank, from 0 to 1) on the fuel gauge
0.375
